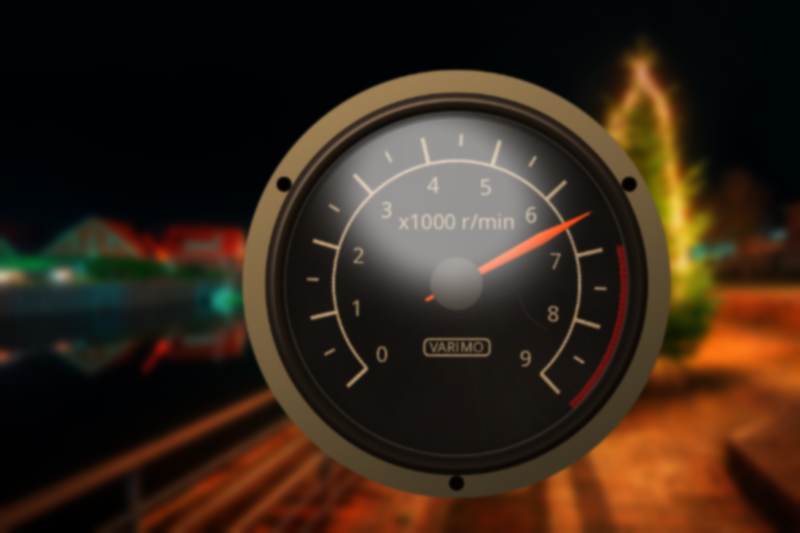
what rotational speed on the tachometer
6500 rpm
